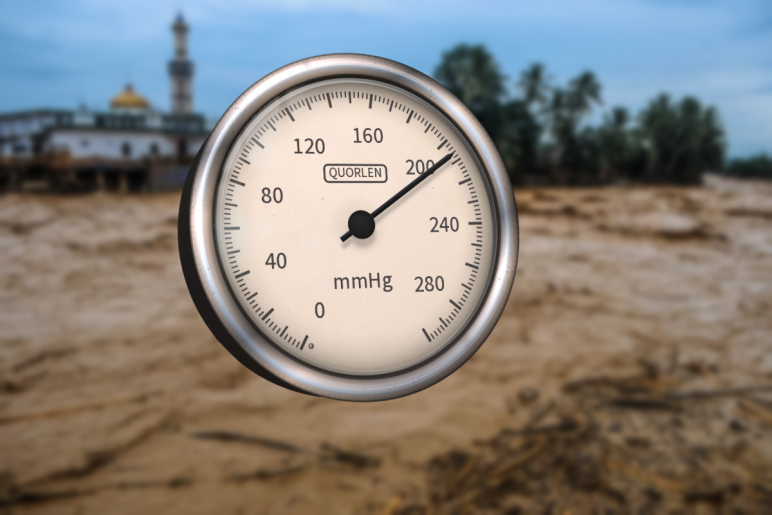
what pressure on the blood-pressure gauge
206 mmHg
